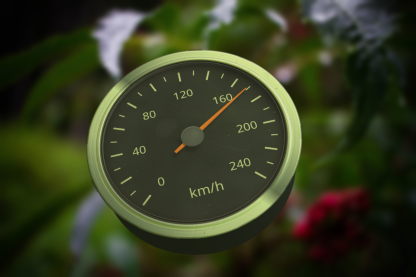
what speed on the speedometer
170 km/h
